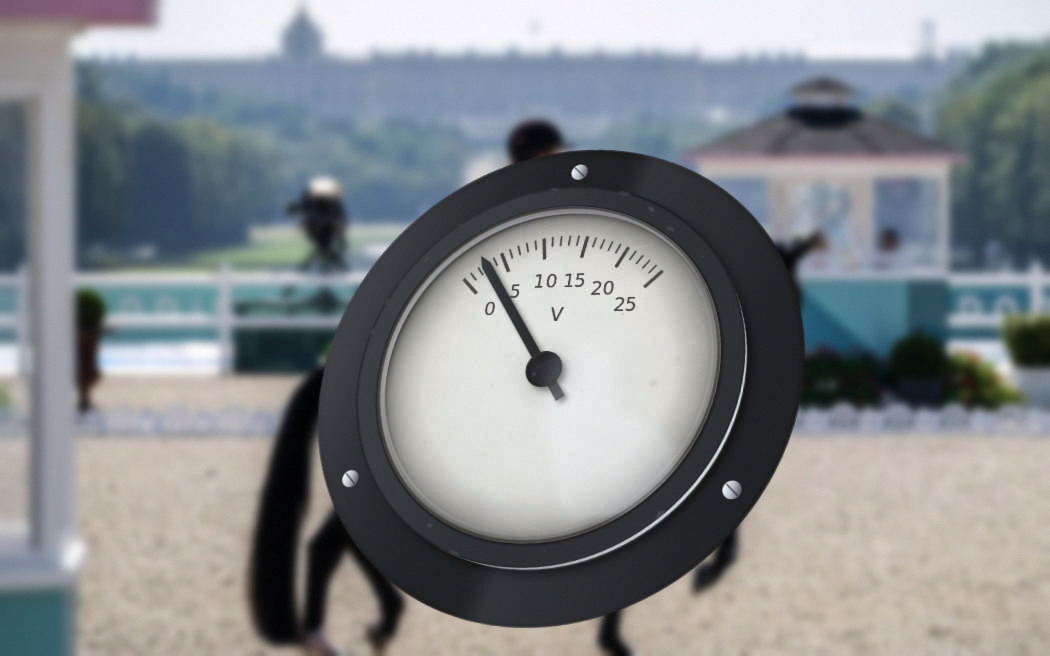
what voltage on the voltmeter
3 V
